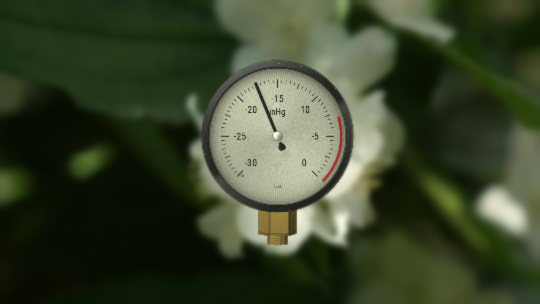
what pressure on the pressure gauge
-17.5 inHg
